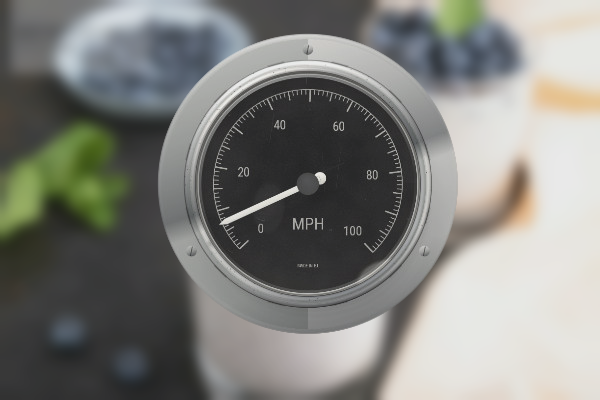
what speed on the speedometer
7 mph
